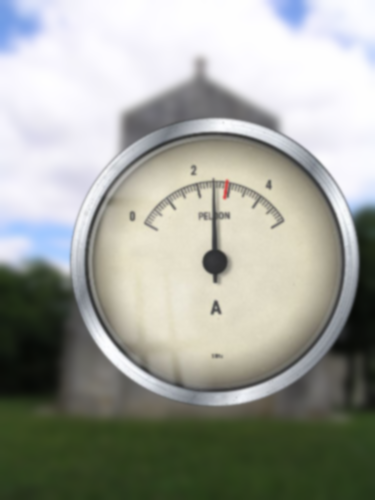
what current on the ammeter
2.5 A
